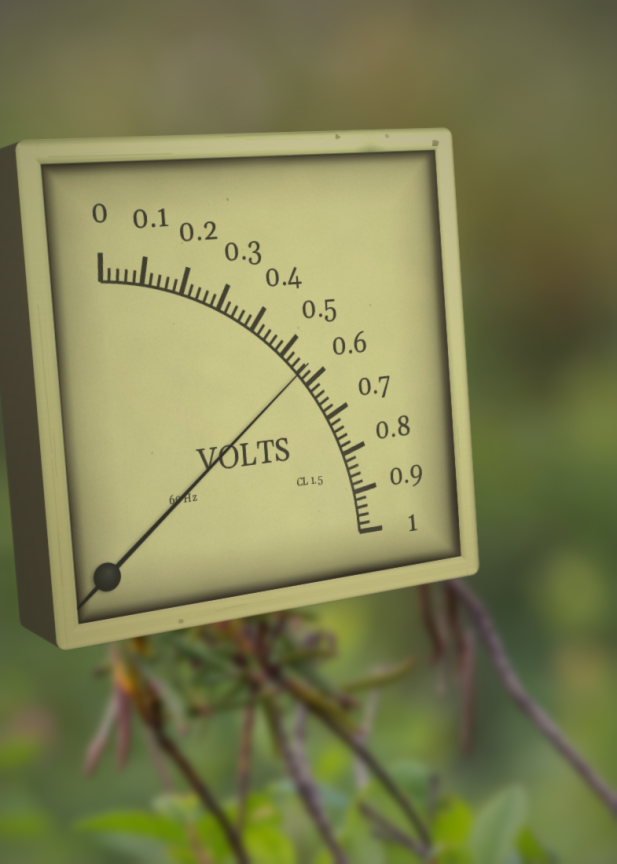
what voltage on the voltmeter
0.56 V
